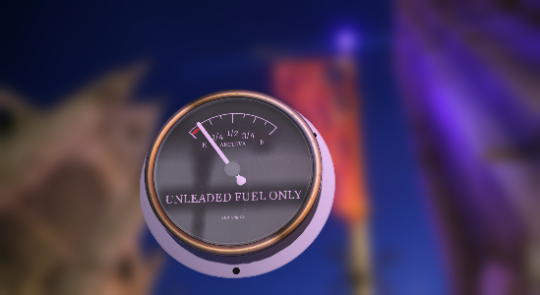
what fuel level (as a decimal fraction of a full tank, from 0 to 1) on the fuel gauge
0.125
